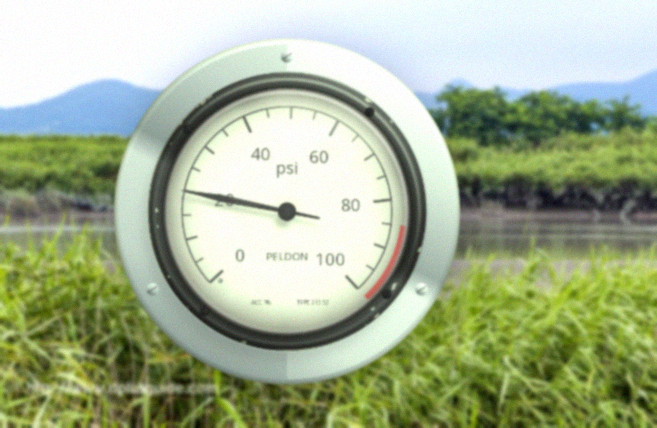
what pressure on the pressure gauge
20 psi
